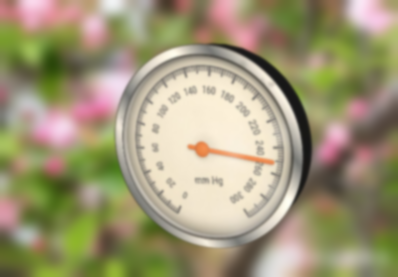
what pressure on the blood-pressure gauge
250 mmHg
